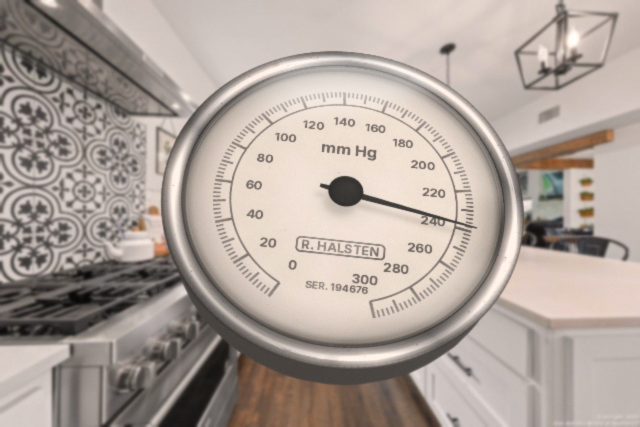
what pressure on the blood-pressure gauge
240 mmHg
